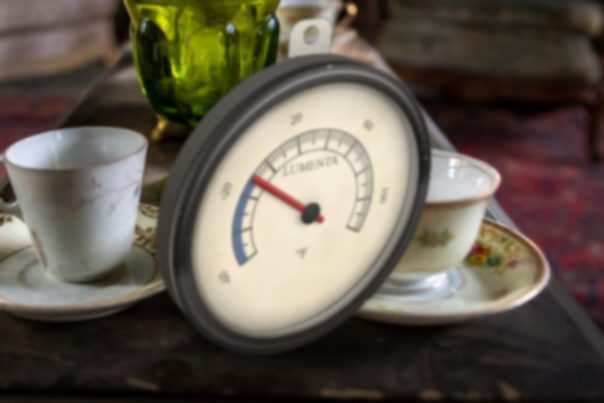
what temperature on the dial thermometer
-10 °F
